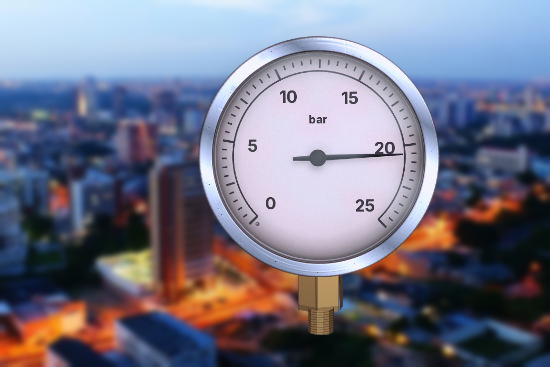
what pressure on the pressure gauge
20.5 bar
